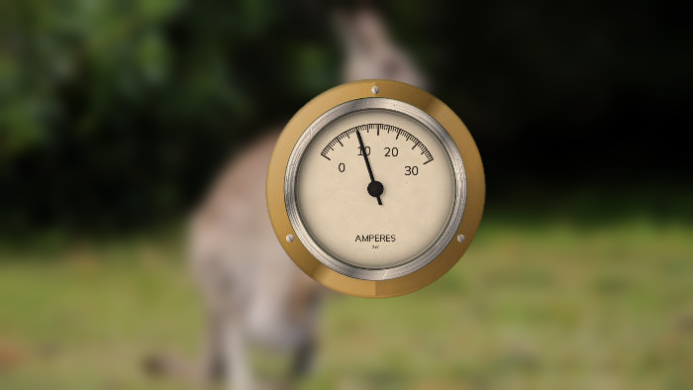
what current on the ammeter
10 A
